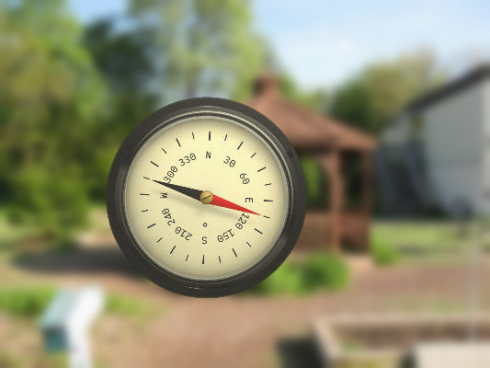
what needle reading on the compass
105 °
